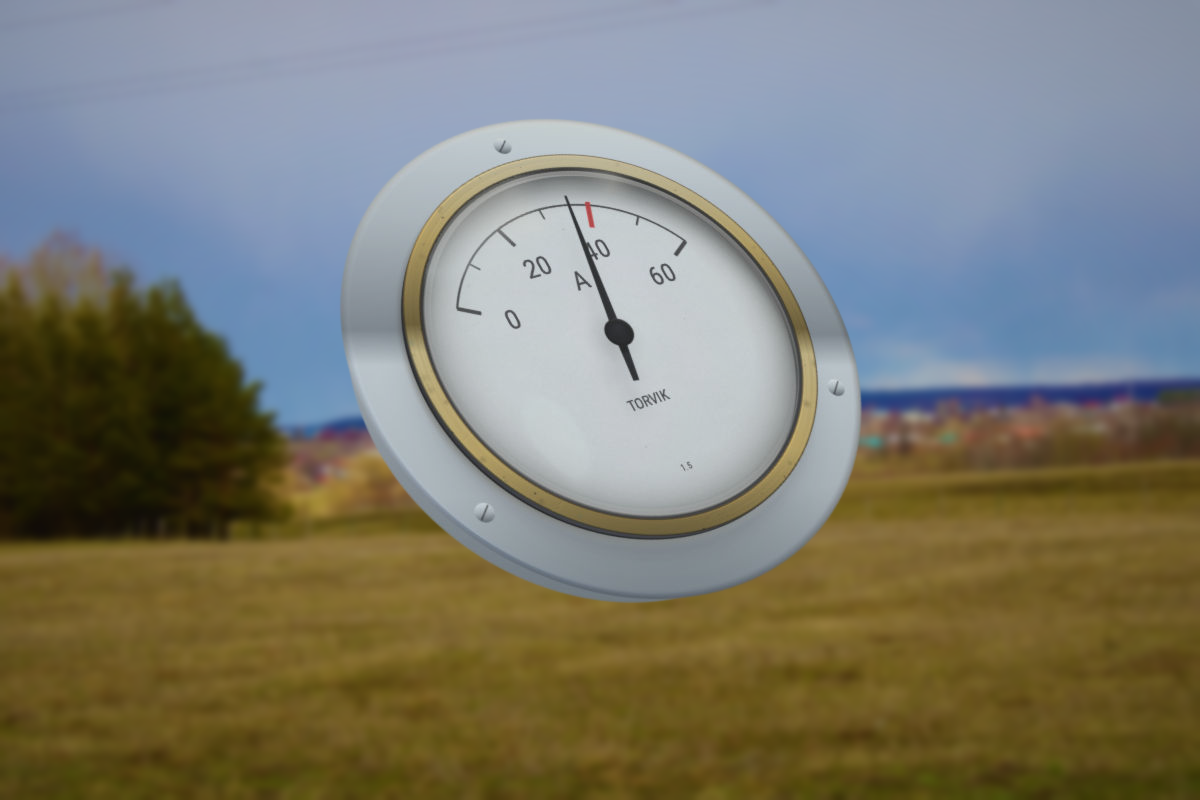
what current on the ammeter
35 A
